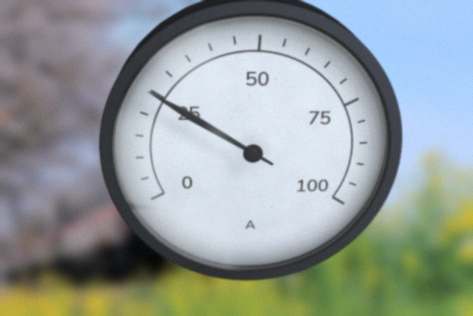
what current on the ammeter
25 A
